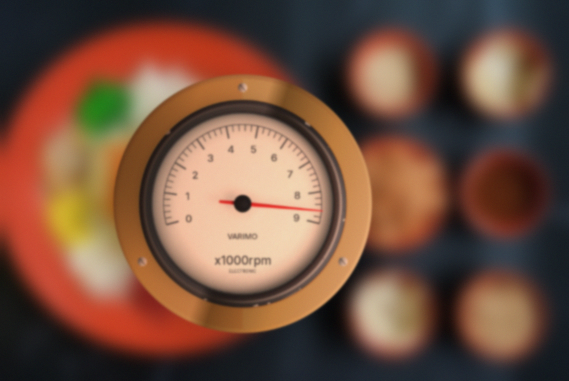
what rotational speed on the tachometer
8600 rpm
